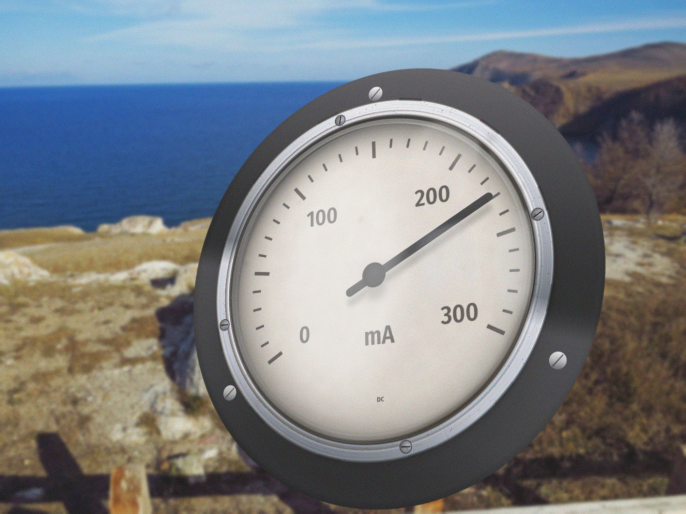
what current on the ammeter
230 mA
